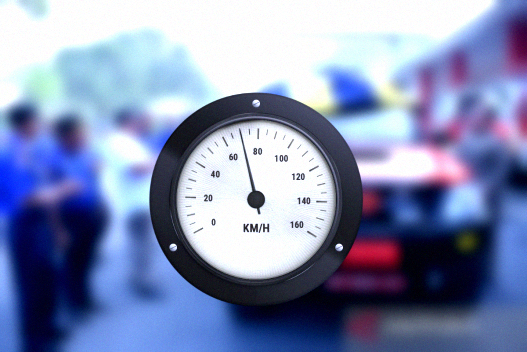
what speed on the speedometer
70 km/h
